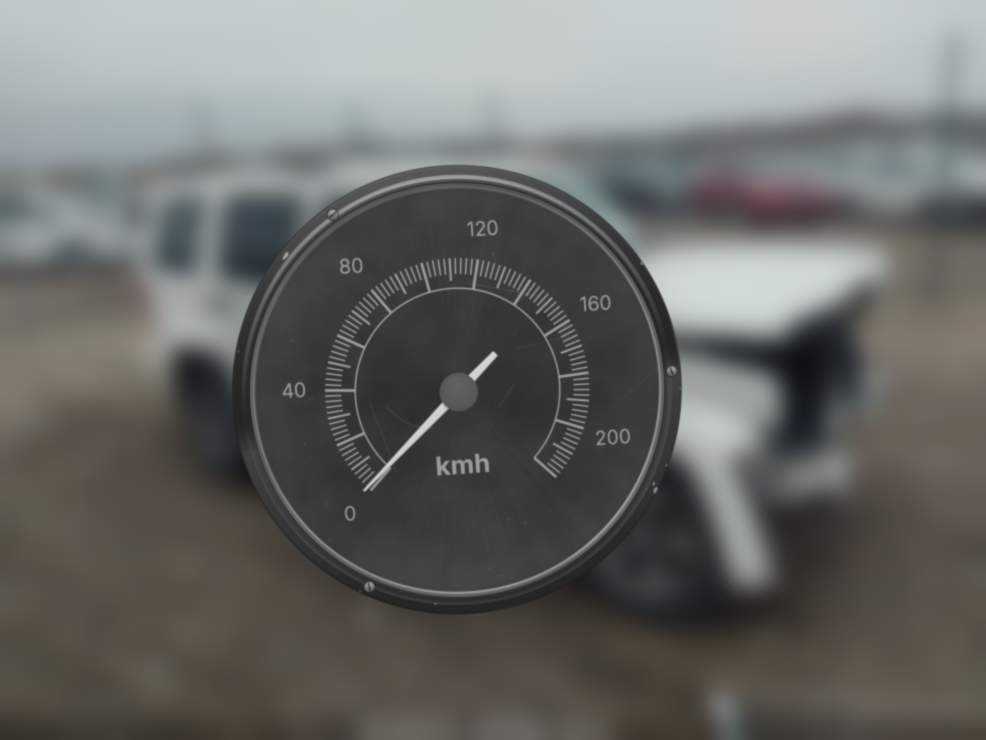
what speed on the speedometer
2 km/h
